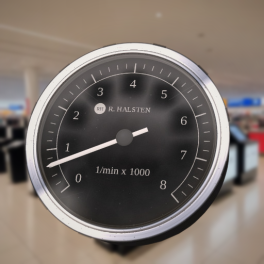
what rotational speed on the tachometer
600 rpm
